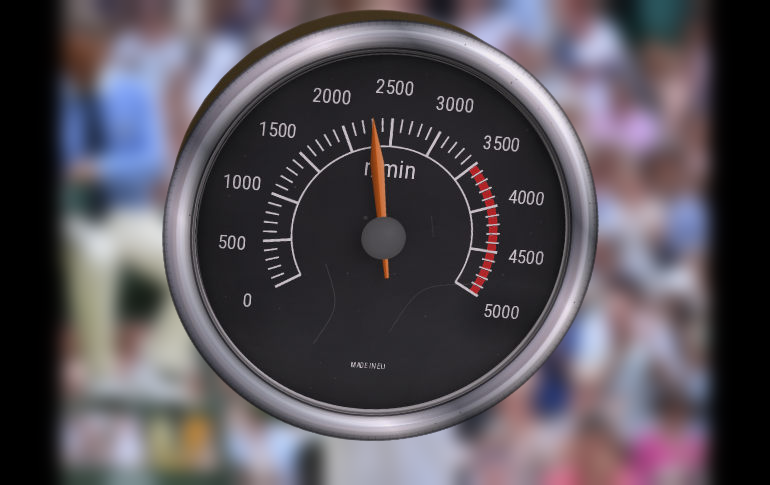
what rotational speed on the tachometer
2300 rpm
